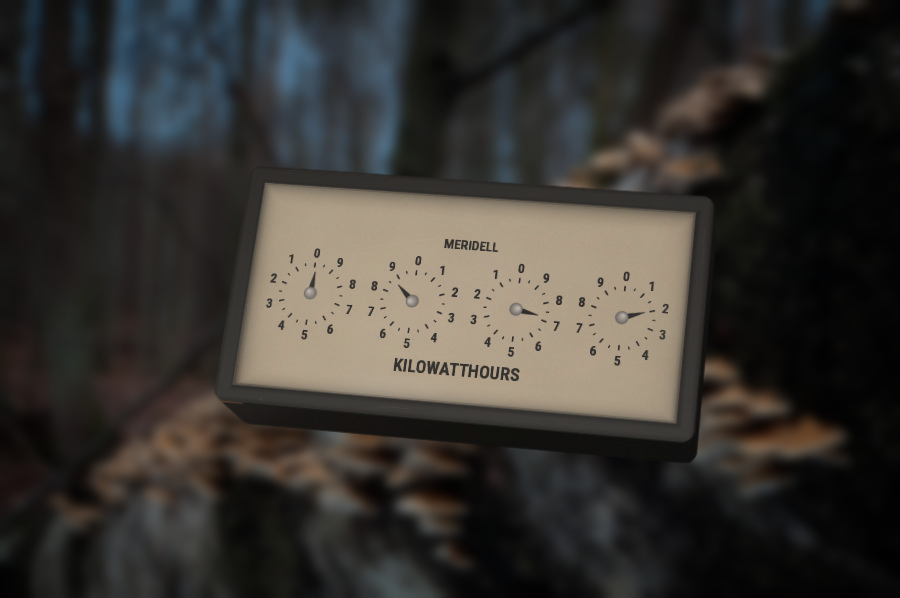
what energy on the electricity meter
9872 kWh
